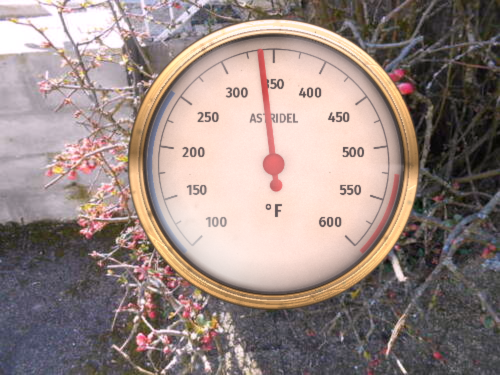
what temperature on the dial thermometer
337.5 °F
